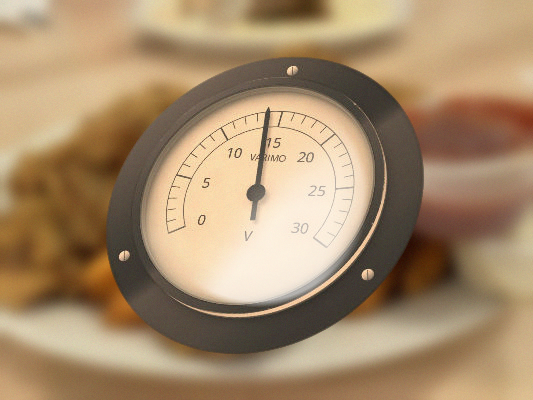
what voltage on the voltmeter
14 V
